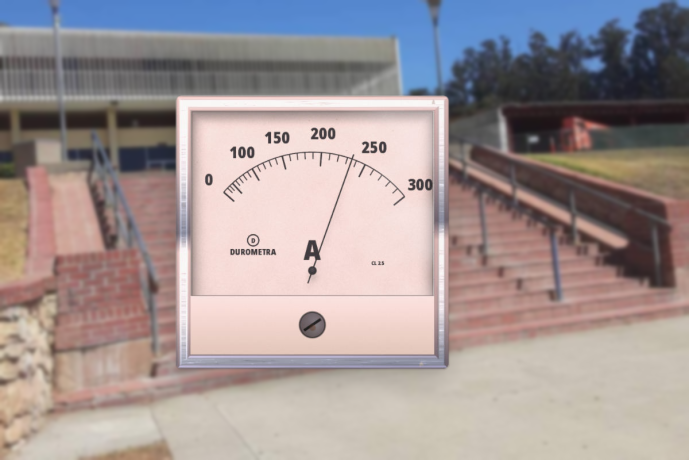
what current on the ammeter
235 A
